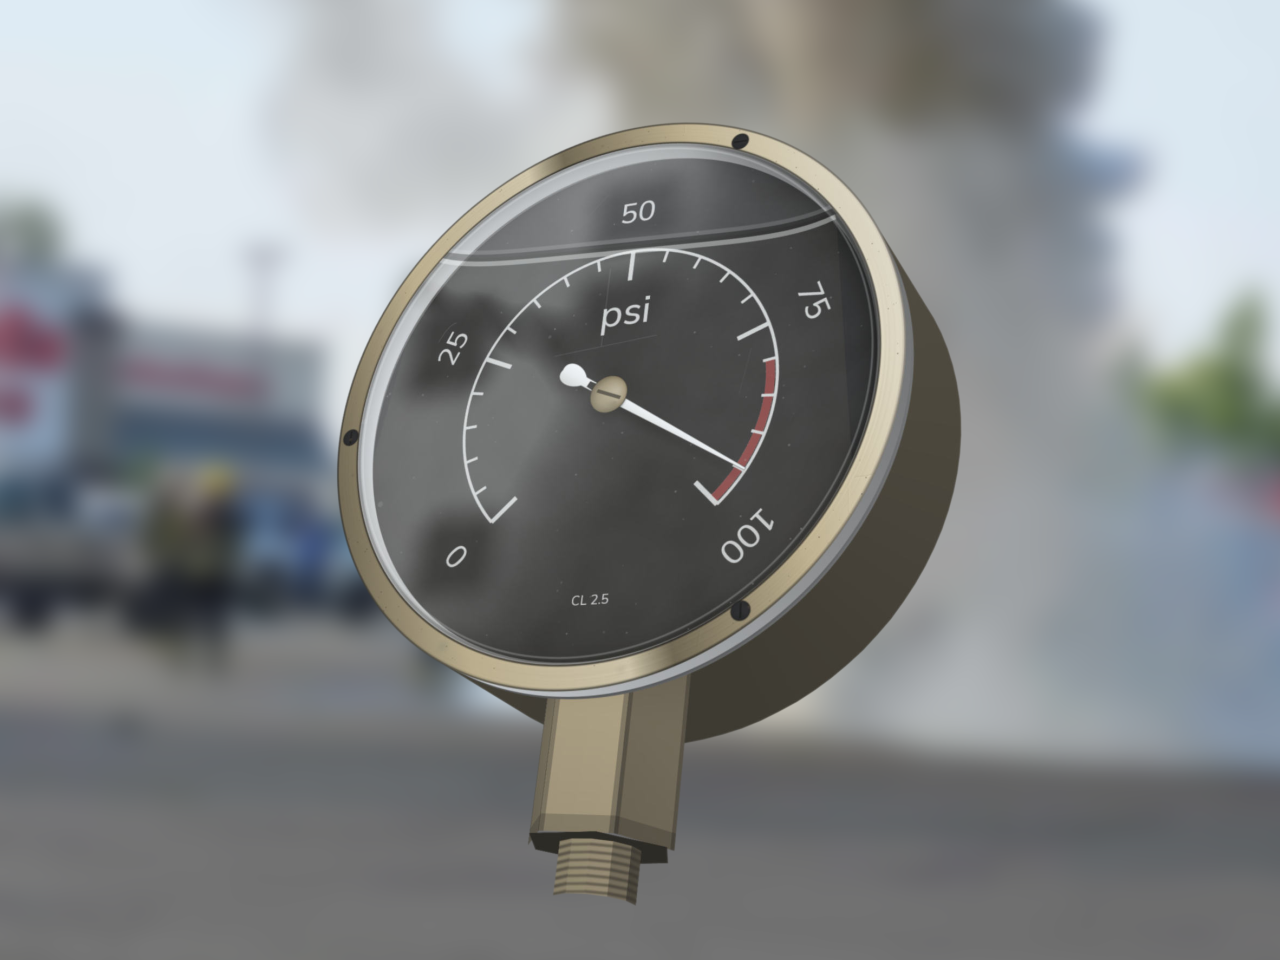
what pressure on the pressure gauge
95 psi
